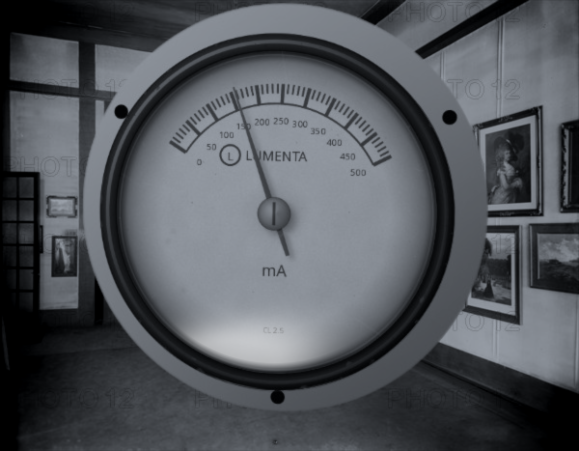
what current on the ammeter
160 mA
